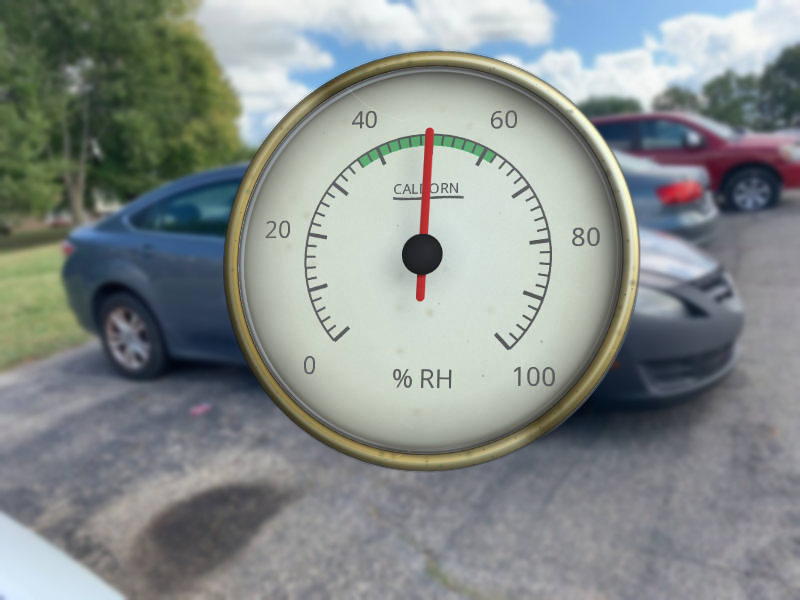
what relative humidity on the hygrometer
50 %
